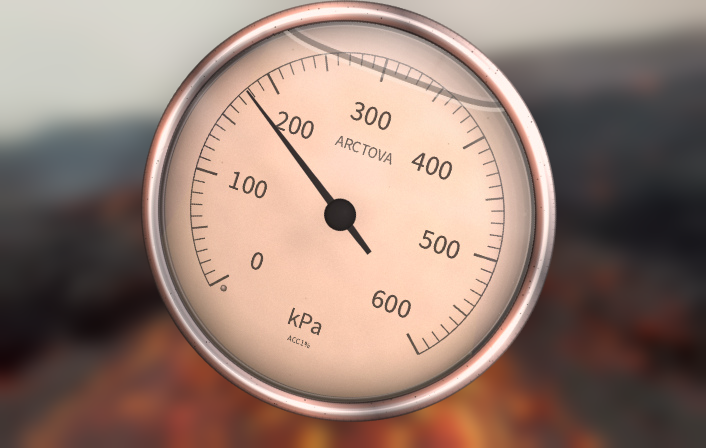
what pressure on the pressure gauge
180 kPa
